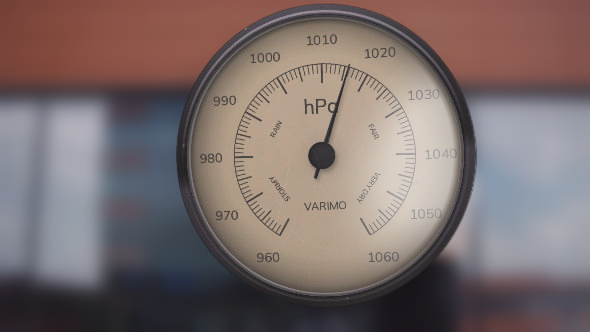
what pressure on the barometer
1016 hPa
